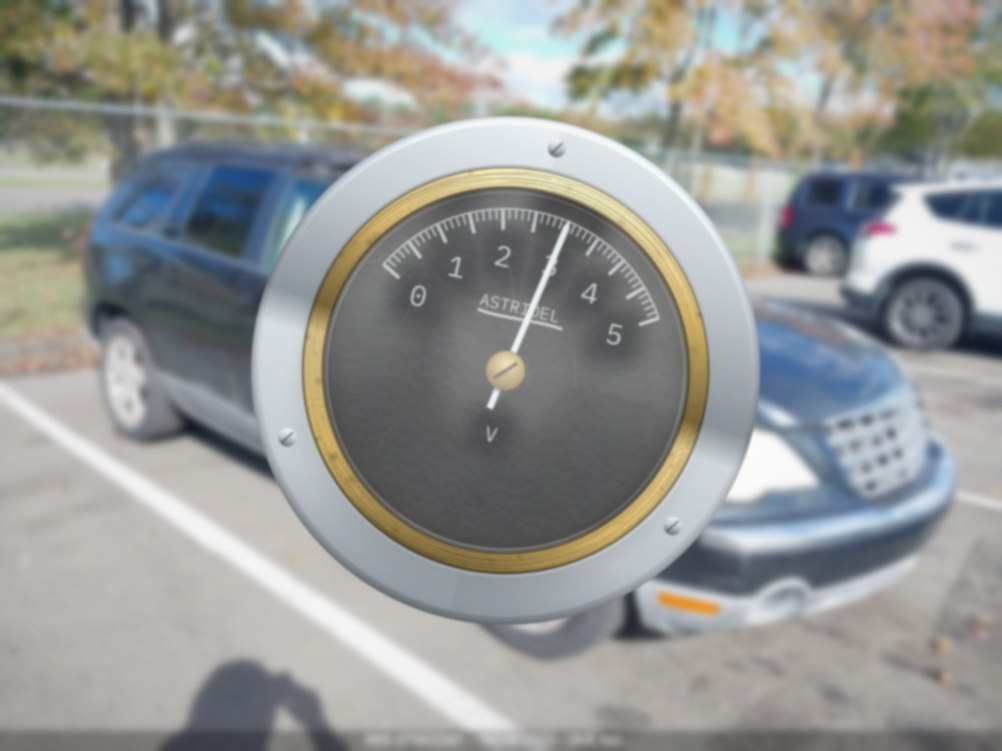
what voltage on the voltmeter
3 V
